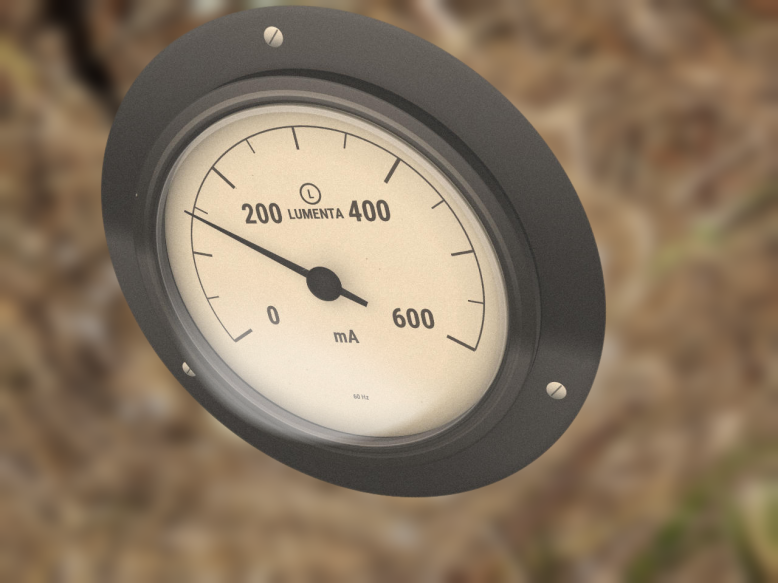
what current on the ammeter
150 mA
